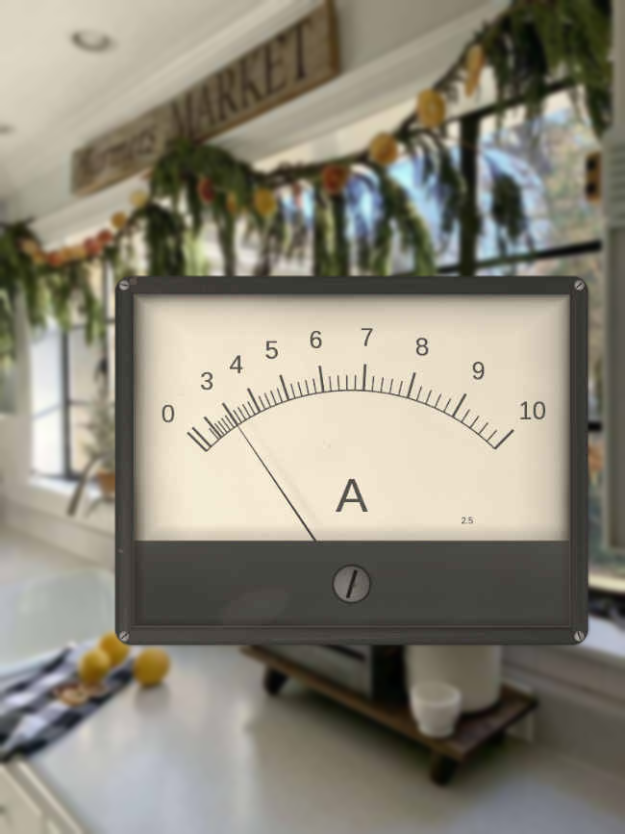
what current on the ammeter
3 A
